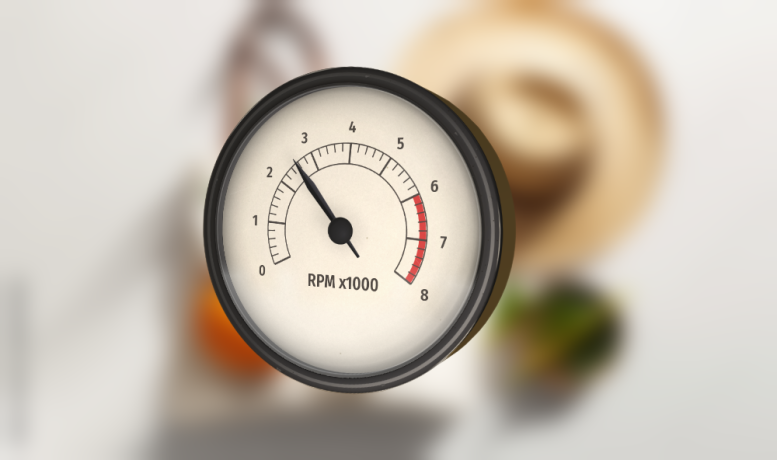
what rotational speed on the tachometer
2600 rpm
